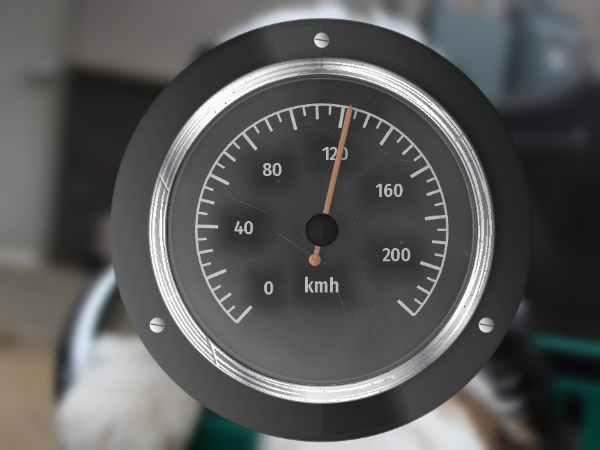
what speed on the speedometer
122.5 km/h
